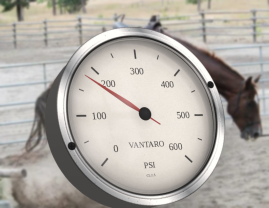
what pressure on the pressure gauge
175 psi
